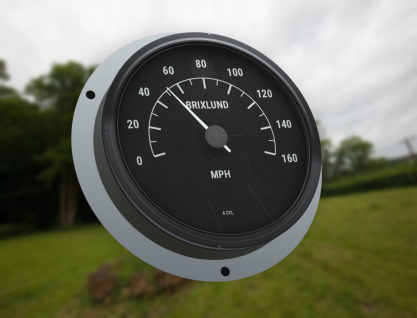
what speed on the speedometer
50 mph
